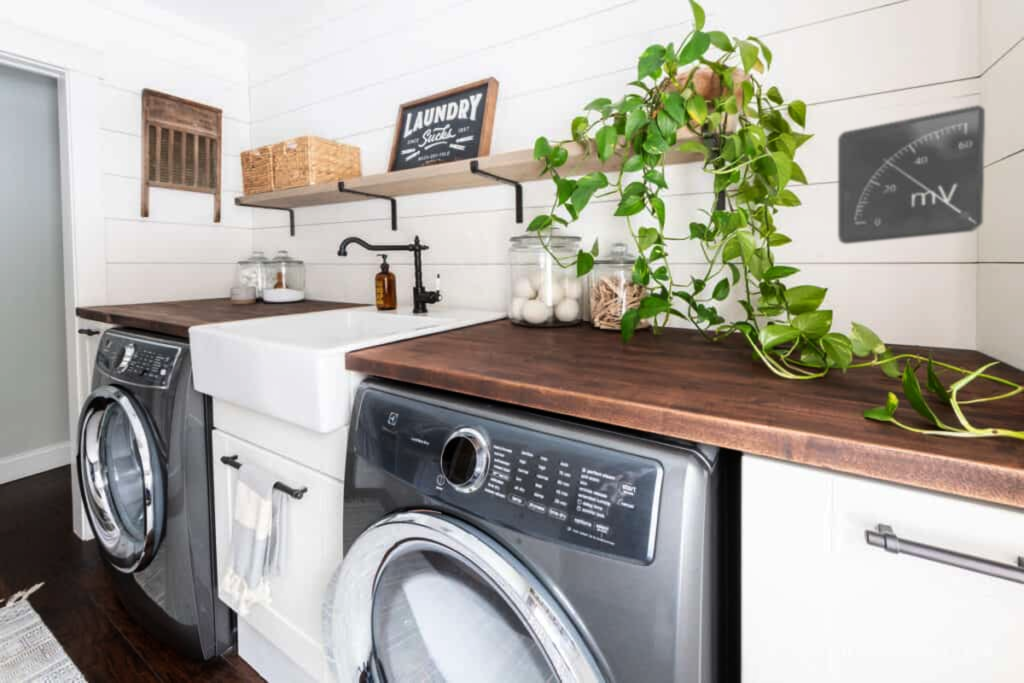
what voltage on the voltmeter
30 mV
